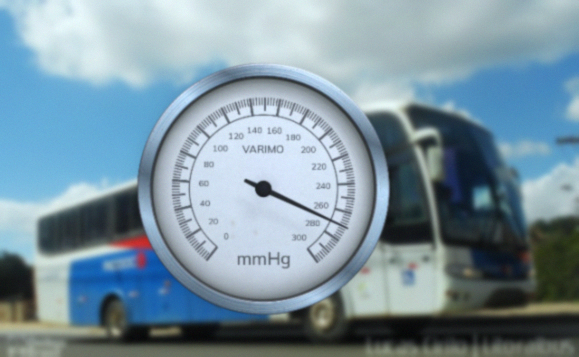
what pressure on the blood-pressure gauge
270 mmHg
